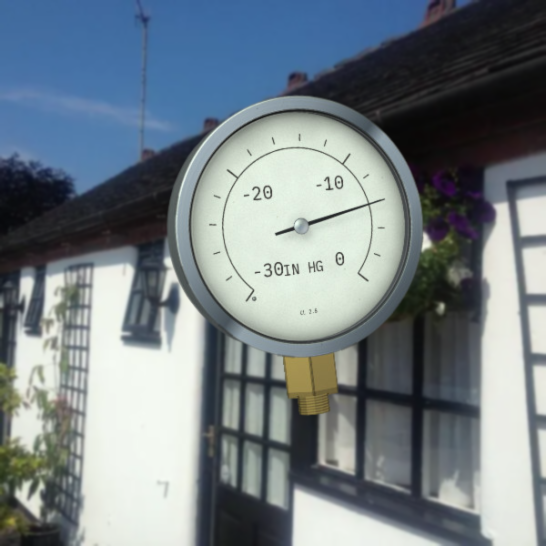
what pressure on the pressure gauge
-6 inHg
